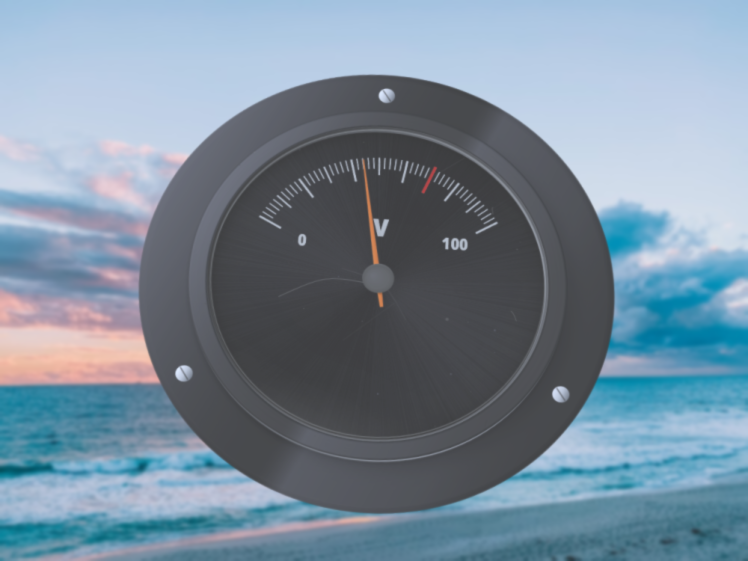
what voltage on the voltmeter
44 V
